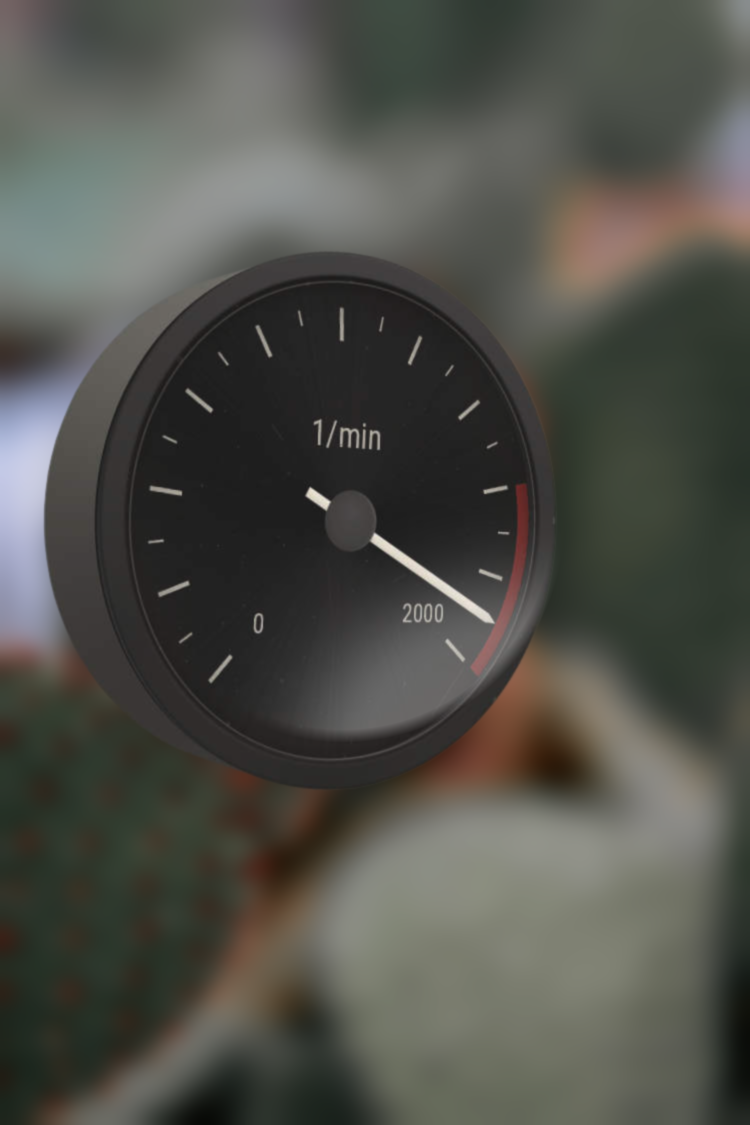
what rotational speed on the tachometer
1900 rpm
